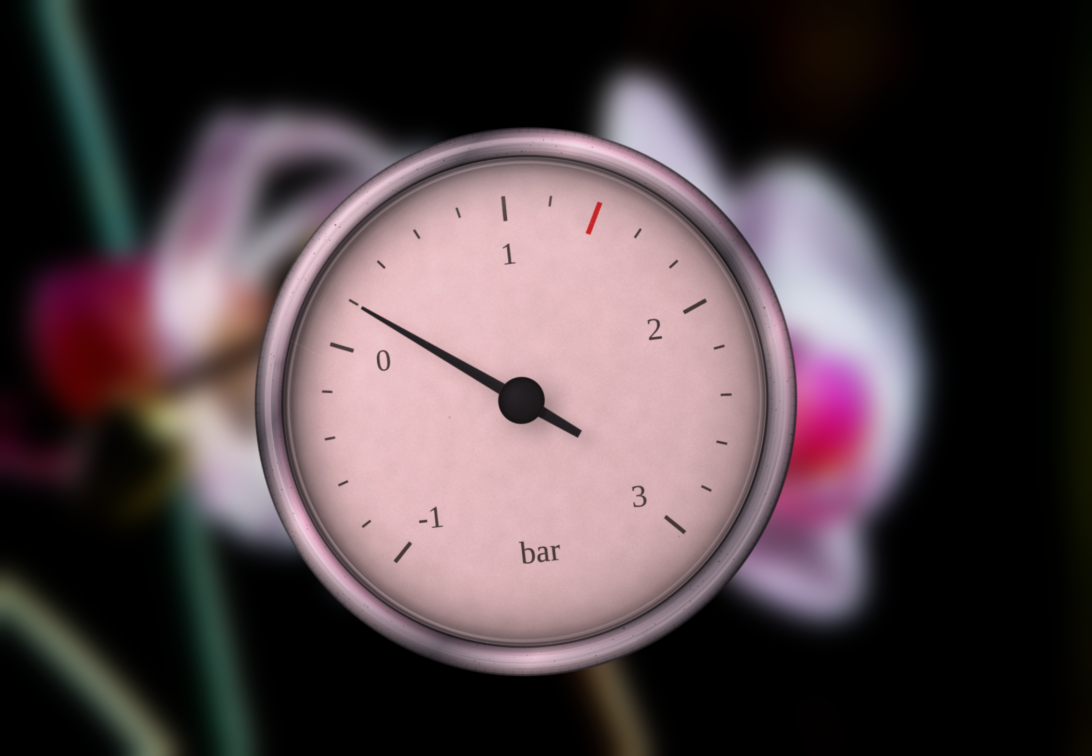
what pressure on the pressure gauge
0.2 bar
